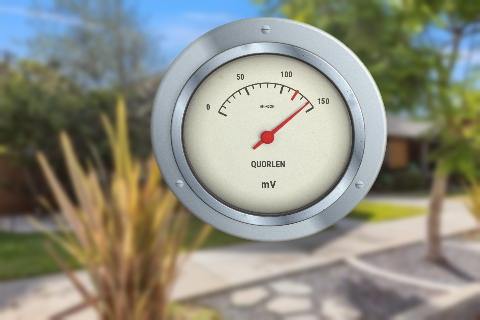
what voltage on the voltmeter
140 mV
